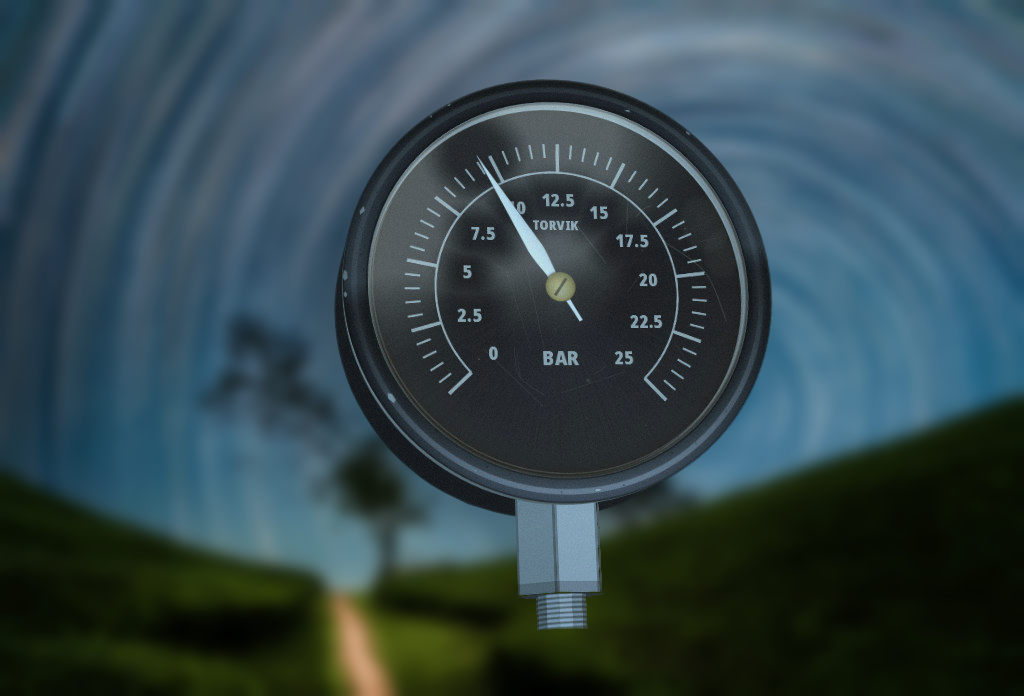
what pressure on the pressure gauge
9.5 bar
